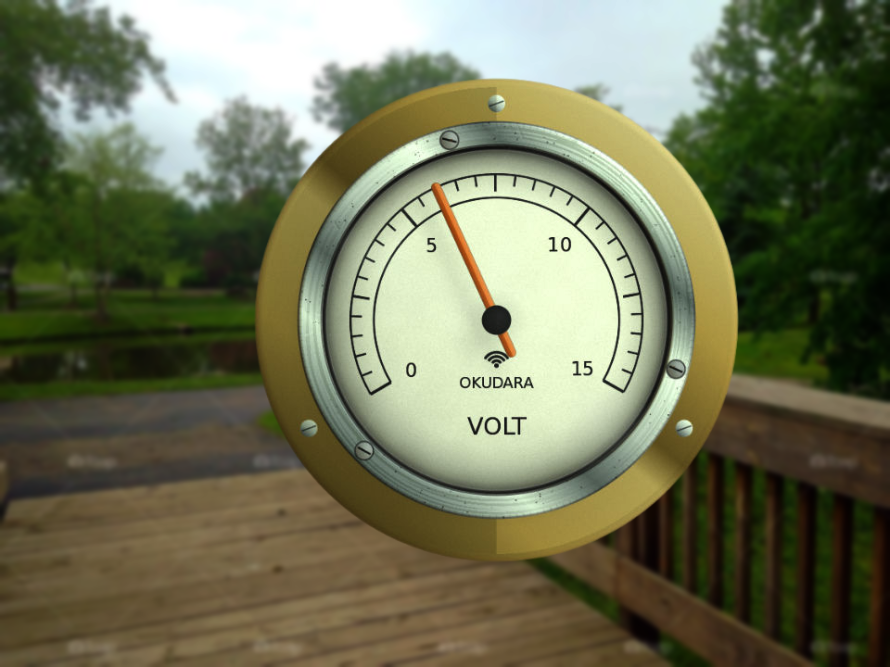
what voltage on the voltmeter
6 V
